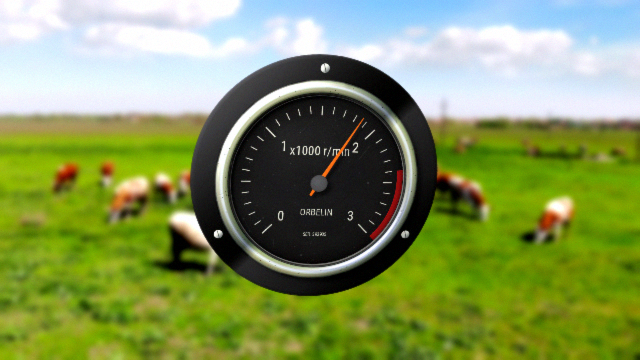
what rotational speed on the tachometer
1850 rpm
